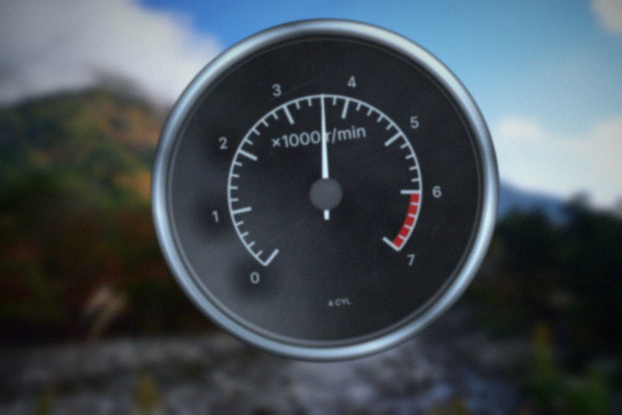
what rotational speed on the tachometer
3600 rpm
